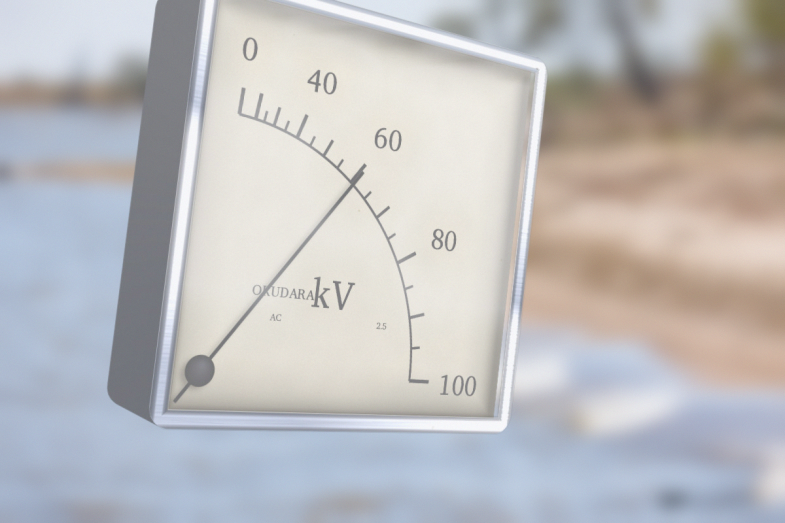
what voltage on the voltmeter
60 kV
